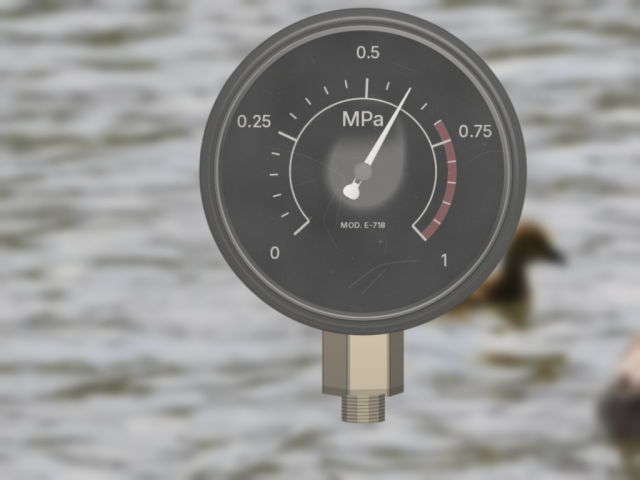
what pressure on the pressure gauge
0.6 MPa
